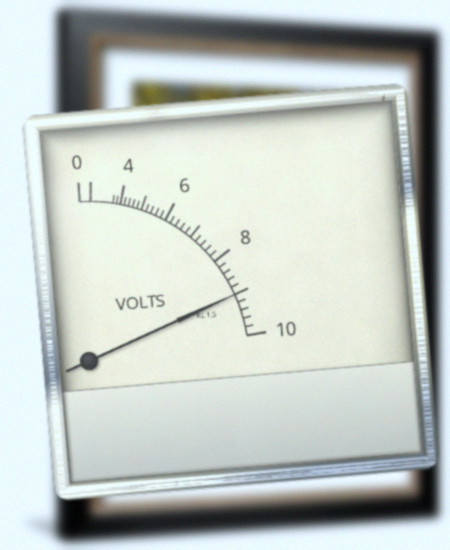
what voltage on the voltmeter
9 V
